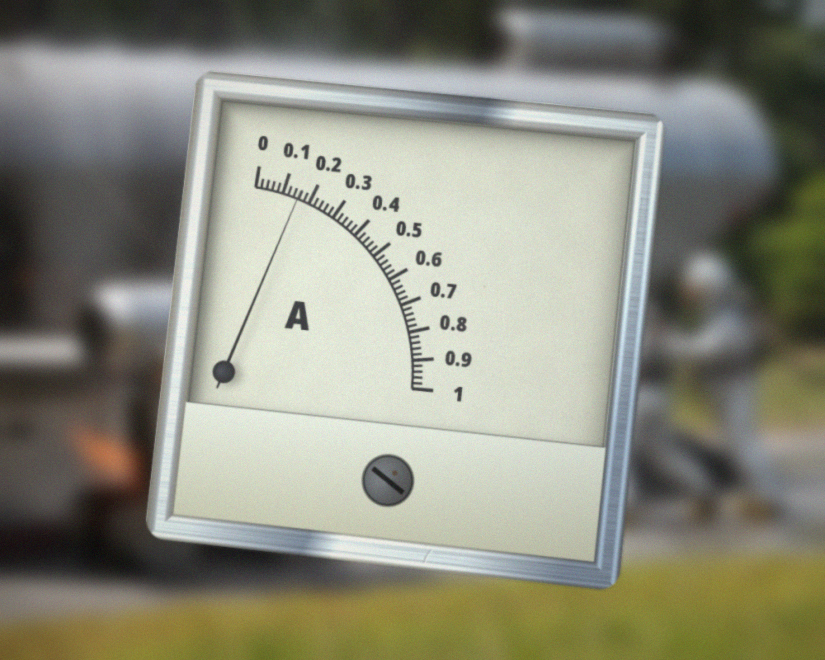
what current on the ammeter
0.16 A
